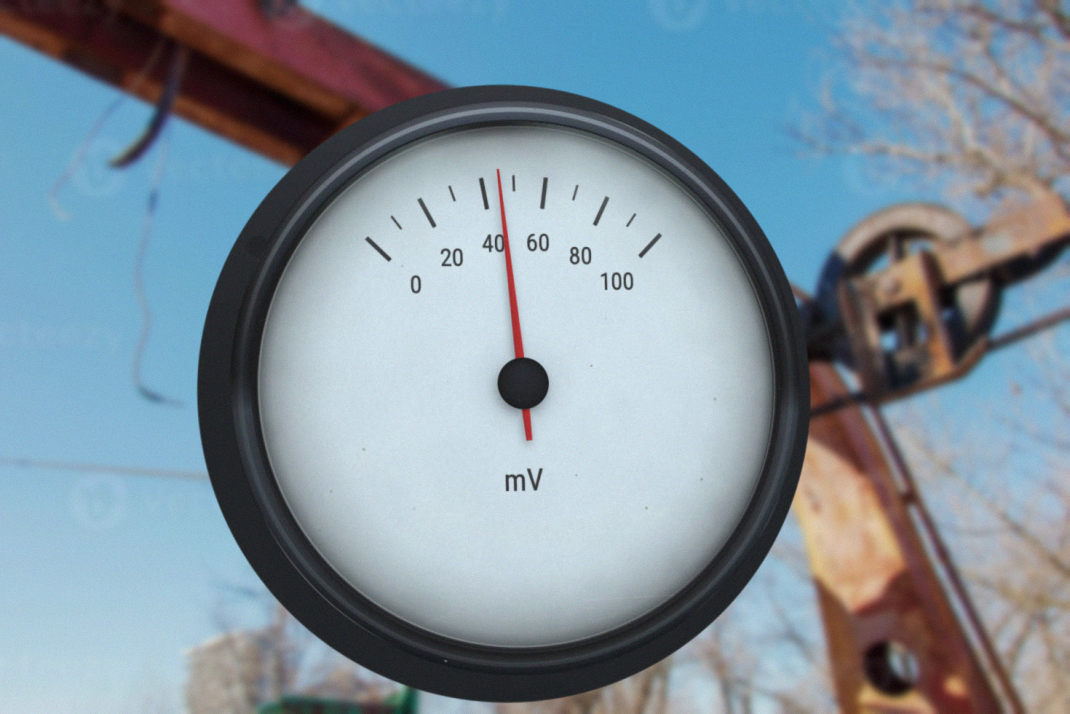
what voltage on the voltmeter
45 mV
